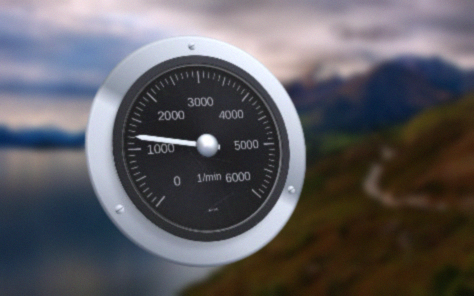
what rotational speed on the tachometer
1200 rpm
